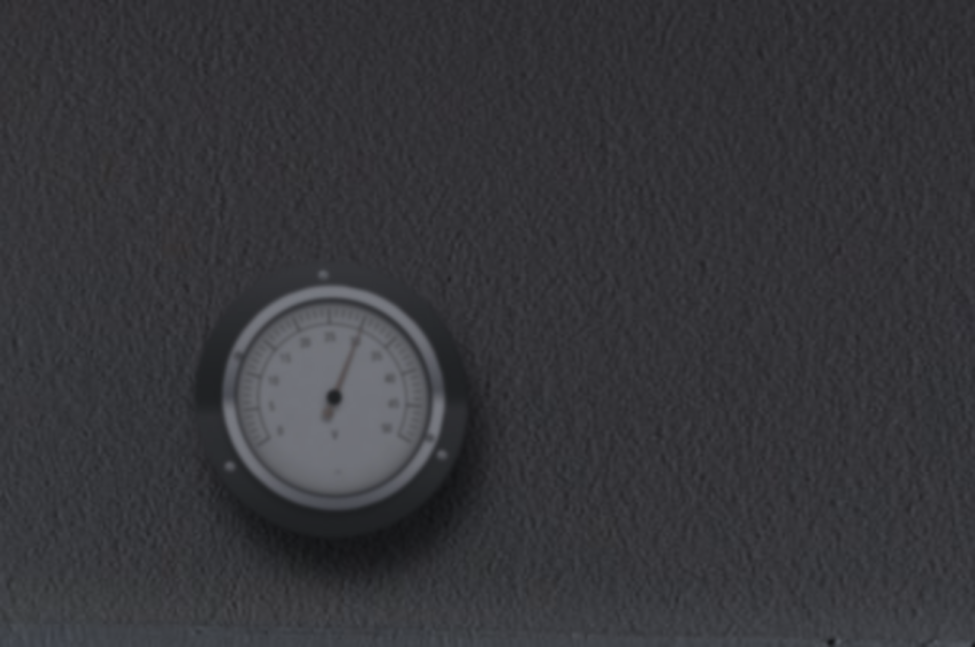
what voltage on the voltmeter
30 V
